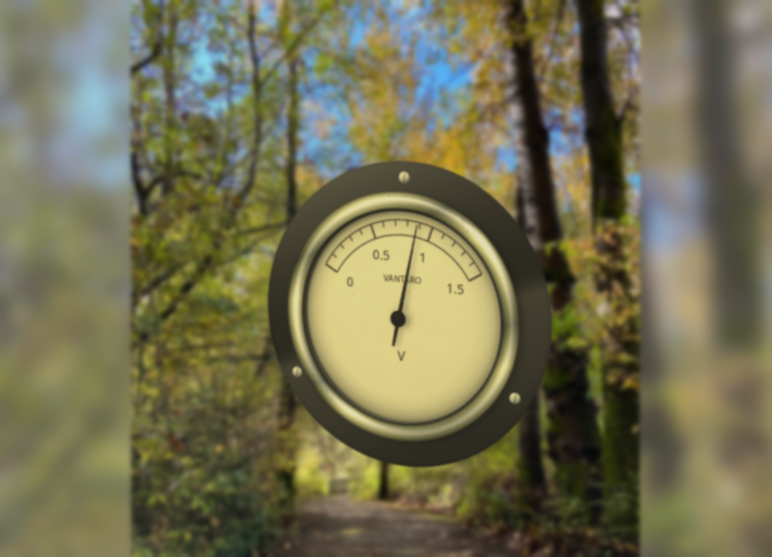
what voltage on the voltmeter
0.9 V
